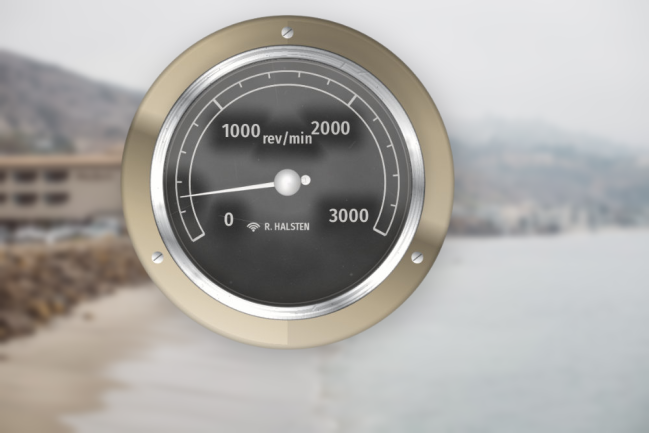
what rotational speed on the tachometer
300 rpm
